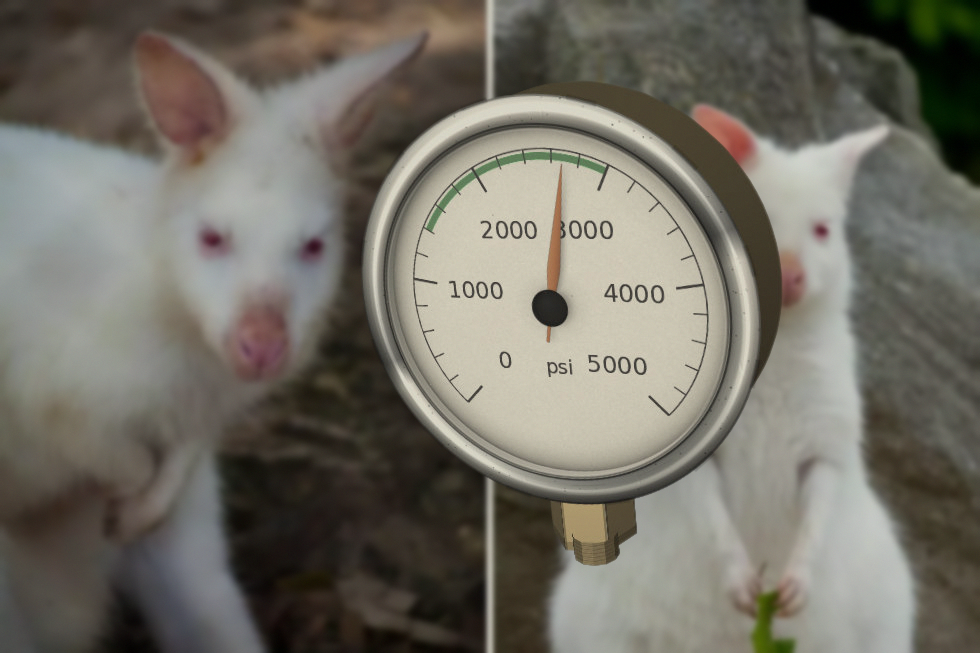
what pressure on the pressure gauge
2700 psi
